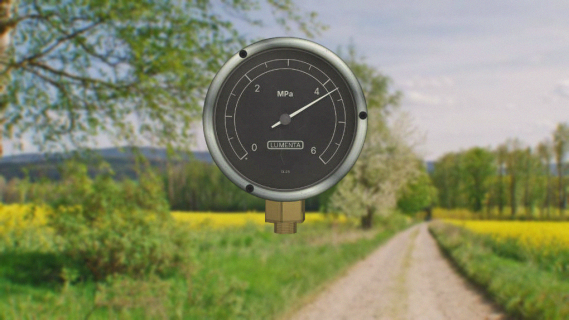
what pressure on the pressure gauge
4.25 MPa
